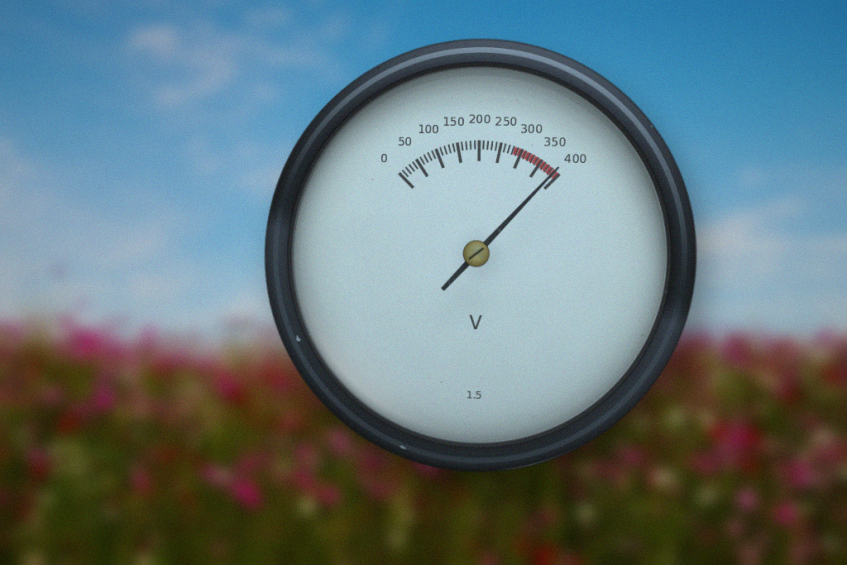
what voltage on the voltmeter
390 V
